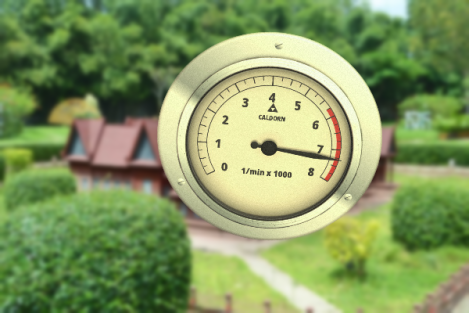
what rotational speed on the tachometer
7250 rpm
